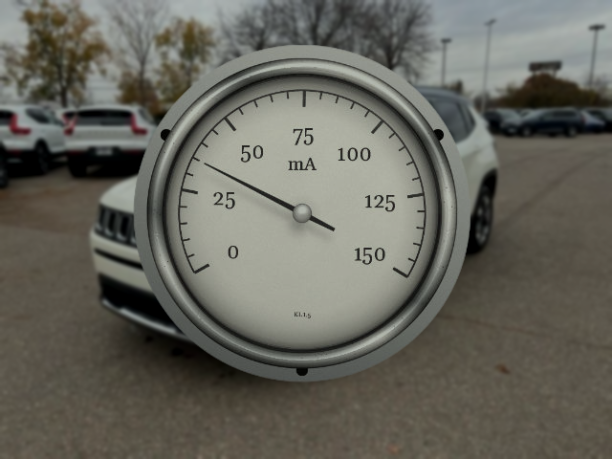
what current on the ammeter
35 mA
